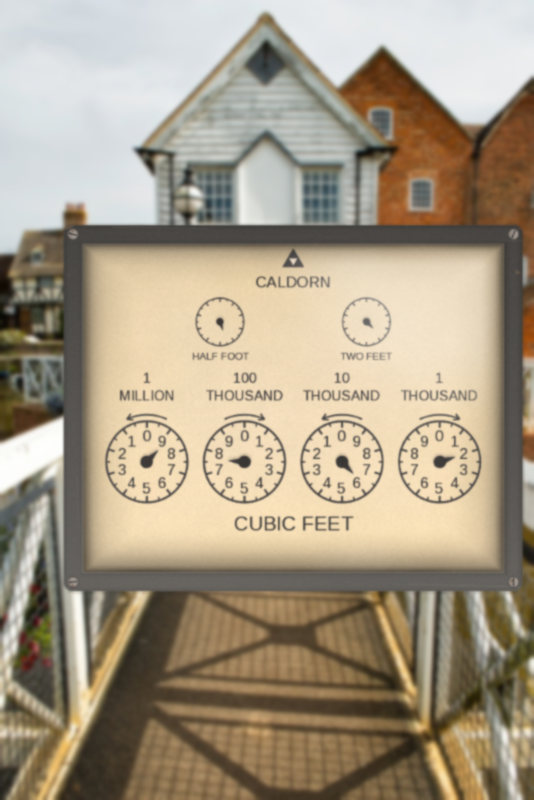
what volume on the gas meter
876200 ft³
